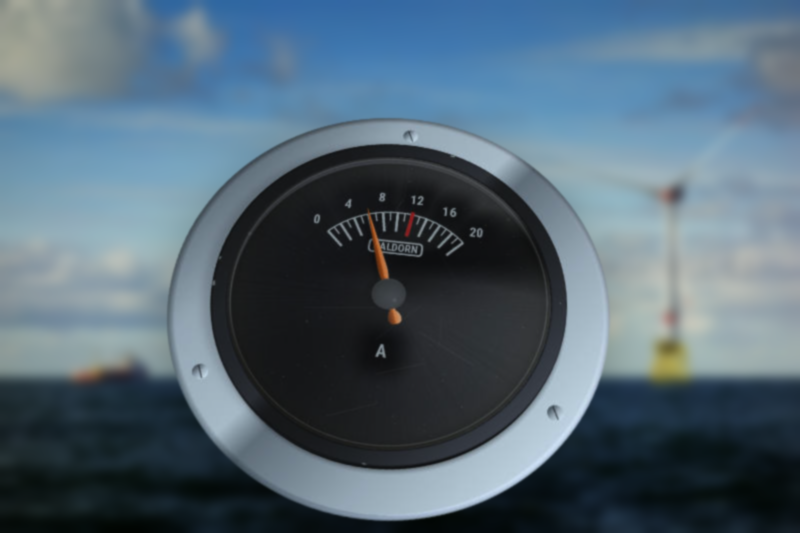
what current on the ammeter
6 A
